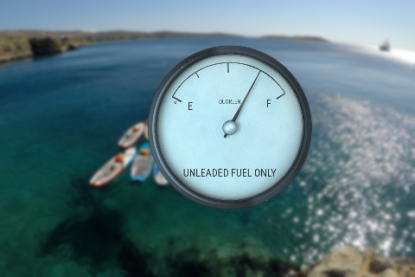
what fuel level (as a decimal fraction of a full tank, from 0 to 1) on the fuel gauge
0.75
